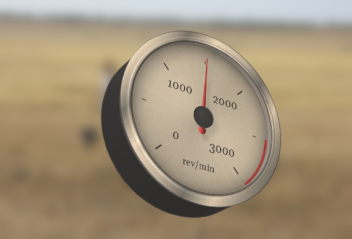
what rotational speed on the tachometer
1500 rpm
